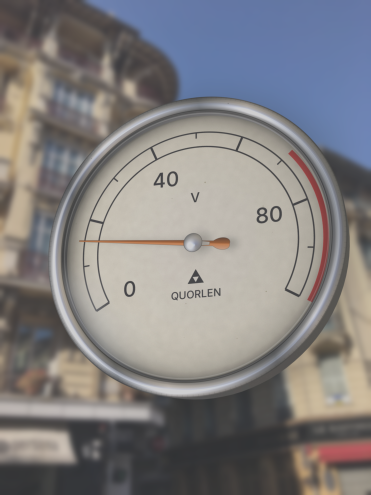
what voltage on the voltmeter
15 V
